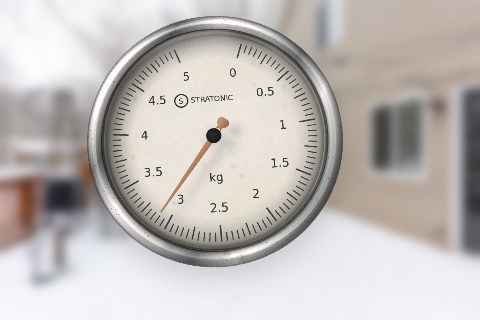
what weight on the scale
3.1 kg
